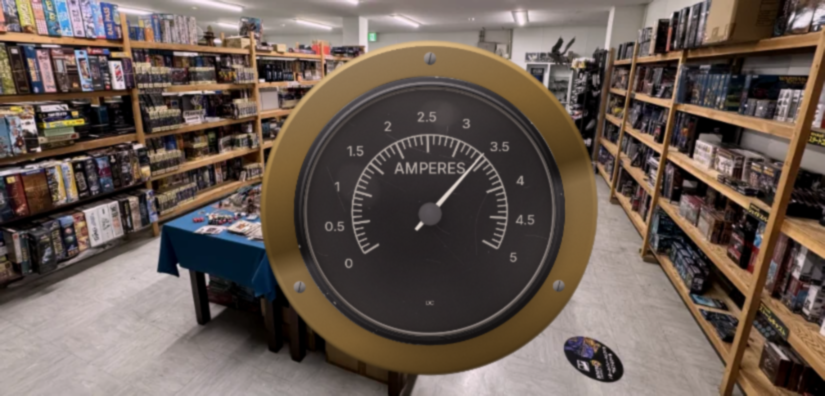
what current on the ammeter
3.4 A
